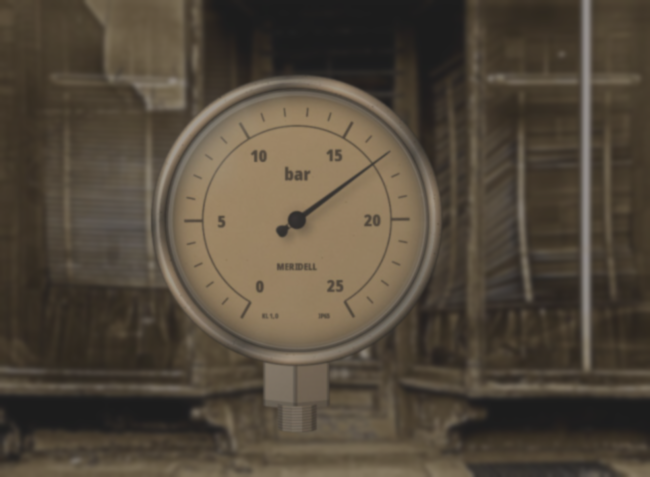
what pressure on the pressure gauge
17 bar
